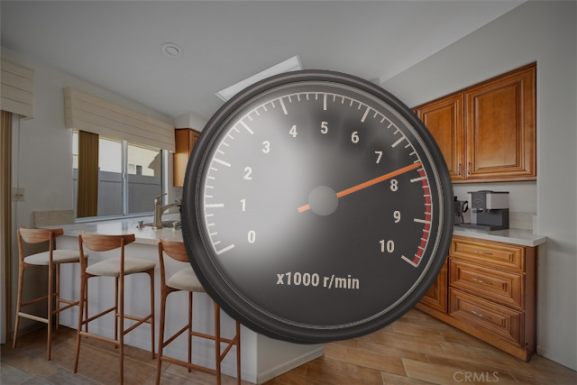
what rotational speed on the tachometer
7700 rpm
